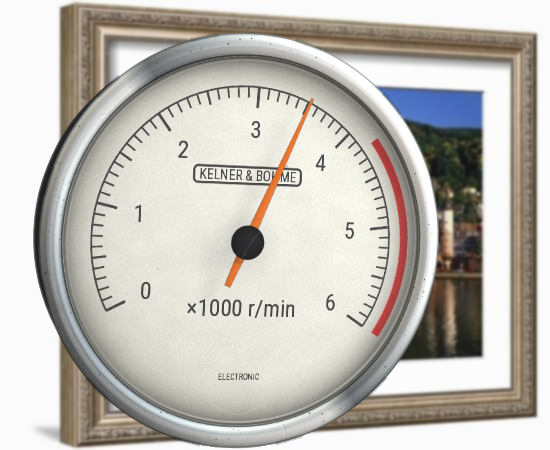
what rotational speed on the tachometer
3500 rpm
